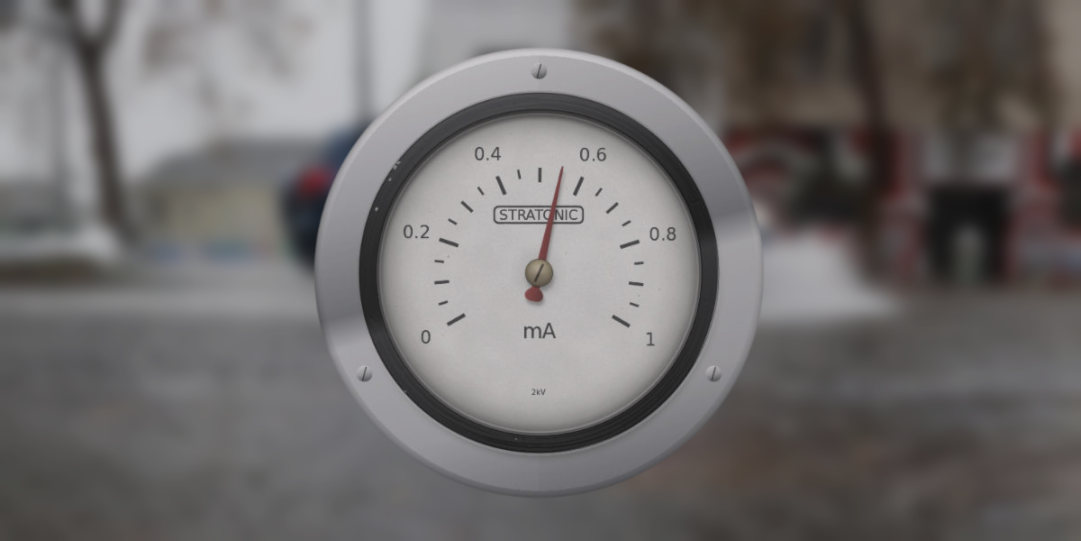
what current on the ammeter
0.55 mA
